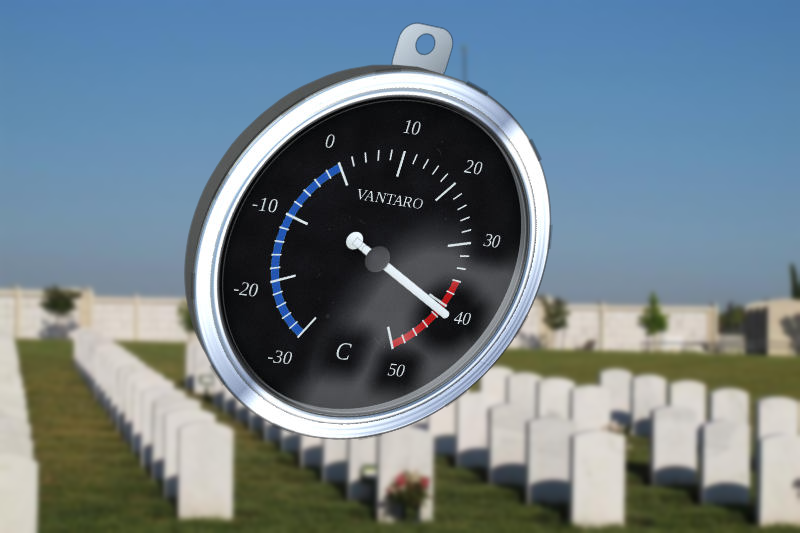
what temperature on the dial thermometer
41 °C
